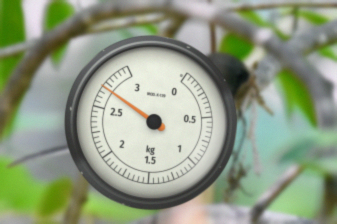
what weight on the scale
2.7 kg
